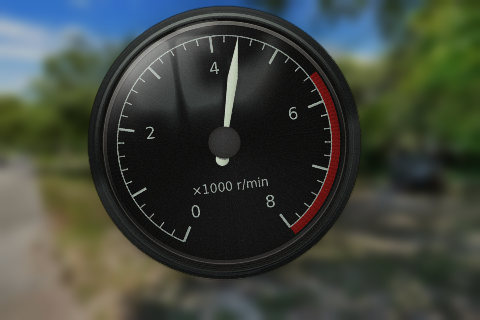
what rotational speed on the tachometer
4400 rpm
